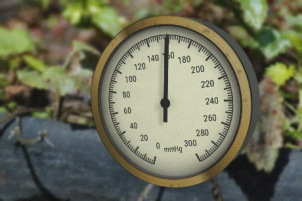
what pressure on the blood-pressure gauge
160 mmHg
